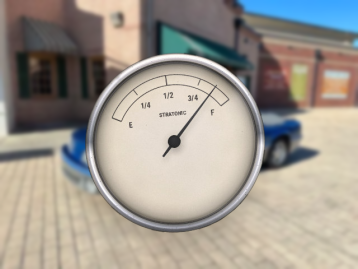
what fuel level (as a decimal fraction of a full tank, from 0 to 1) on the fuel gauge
0.875
